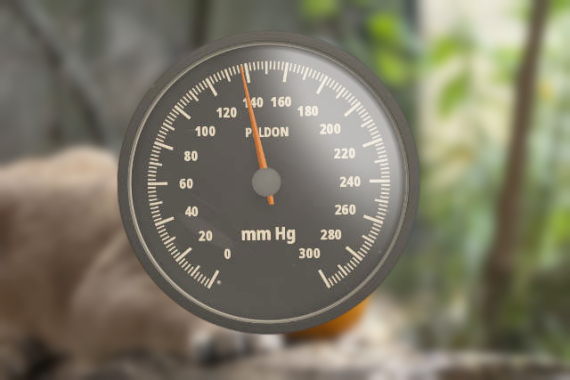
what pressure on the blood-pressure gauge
138 mmHg
